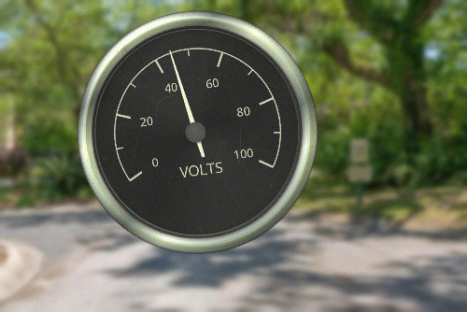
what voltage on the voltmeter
45 V
